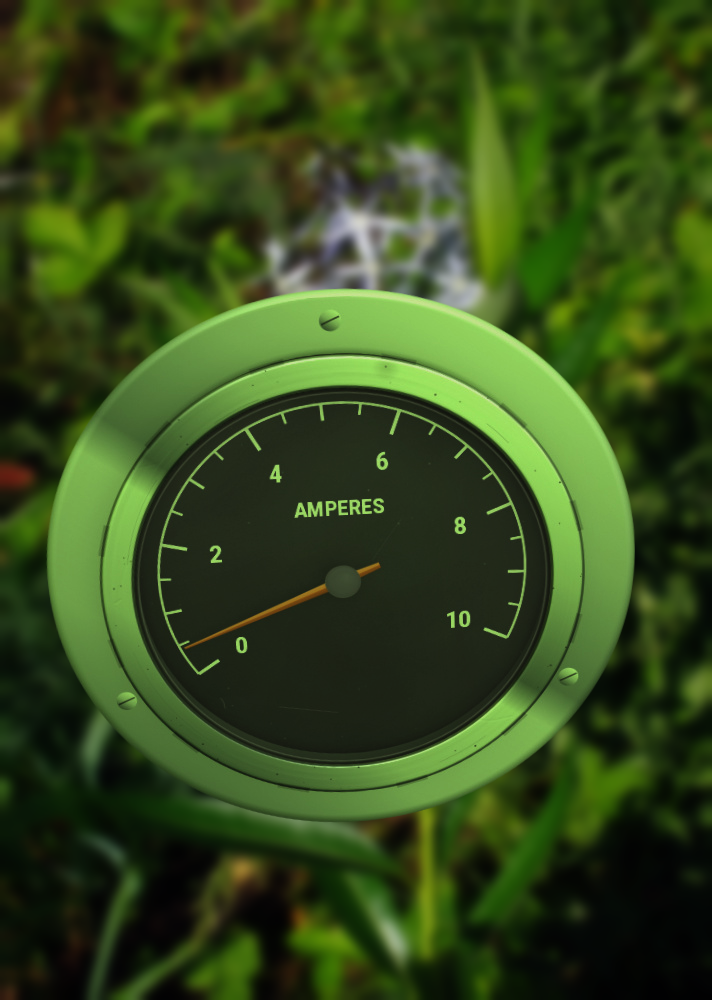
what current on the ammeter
0.5 A
